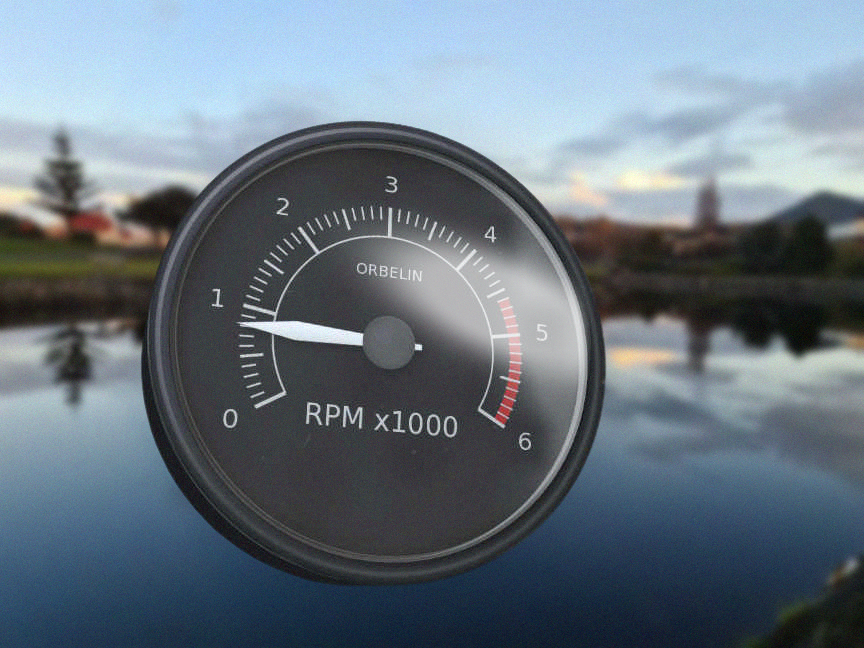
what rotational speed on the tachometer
800 rpm
